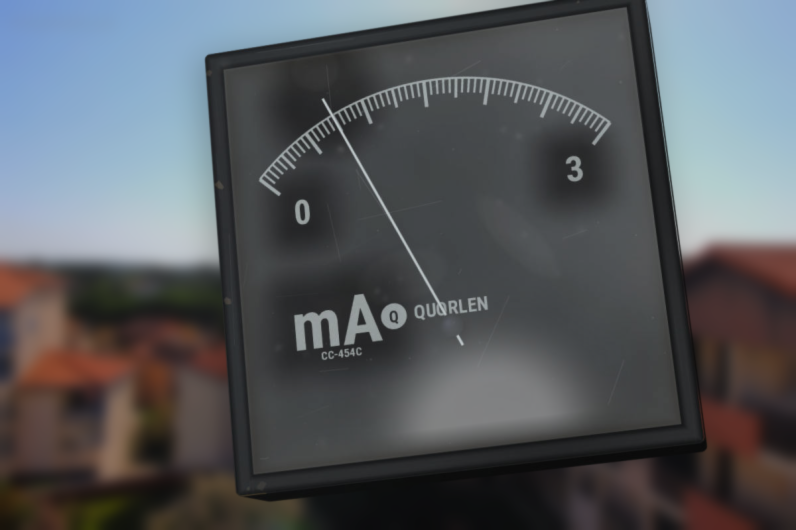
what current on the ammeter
0.75 mA
